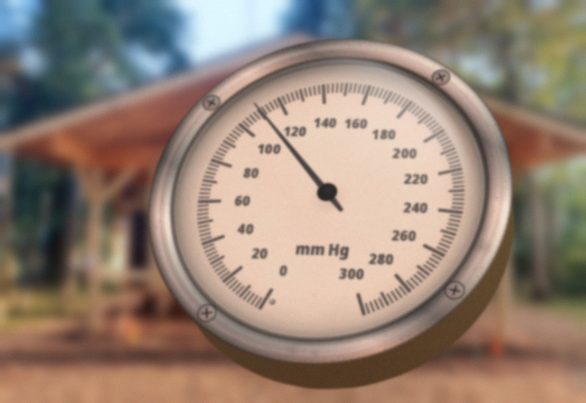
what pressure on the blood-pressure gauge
110 mmHg
